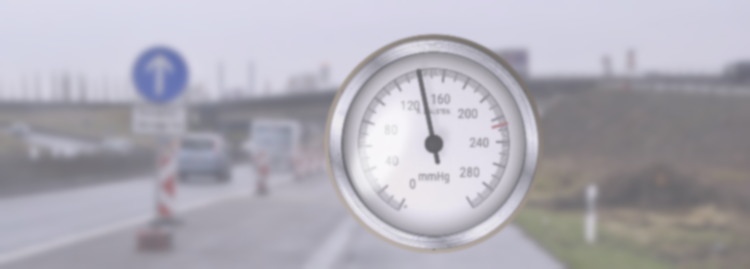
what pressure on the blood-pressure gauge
140 mmHg
